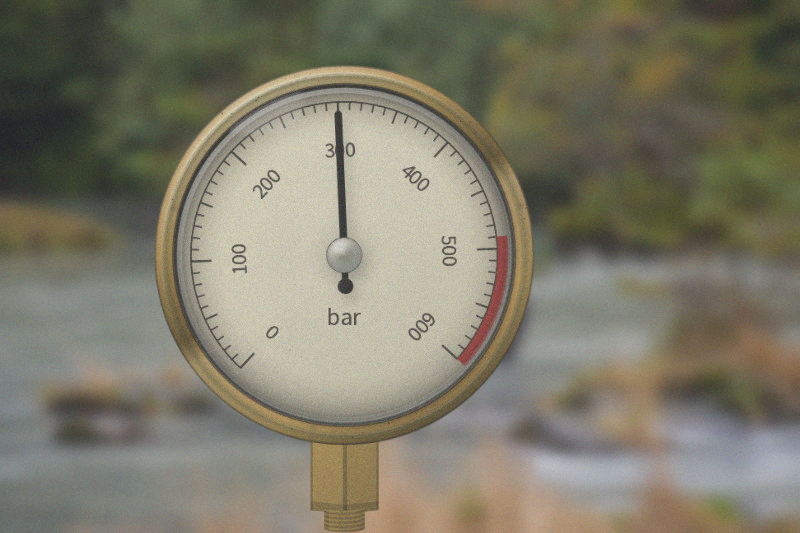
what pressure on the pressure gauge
300 bar
